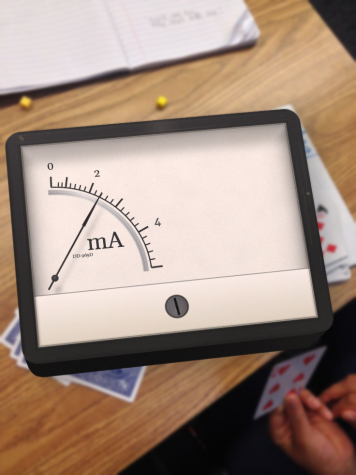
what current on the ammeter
2.4 mA
